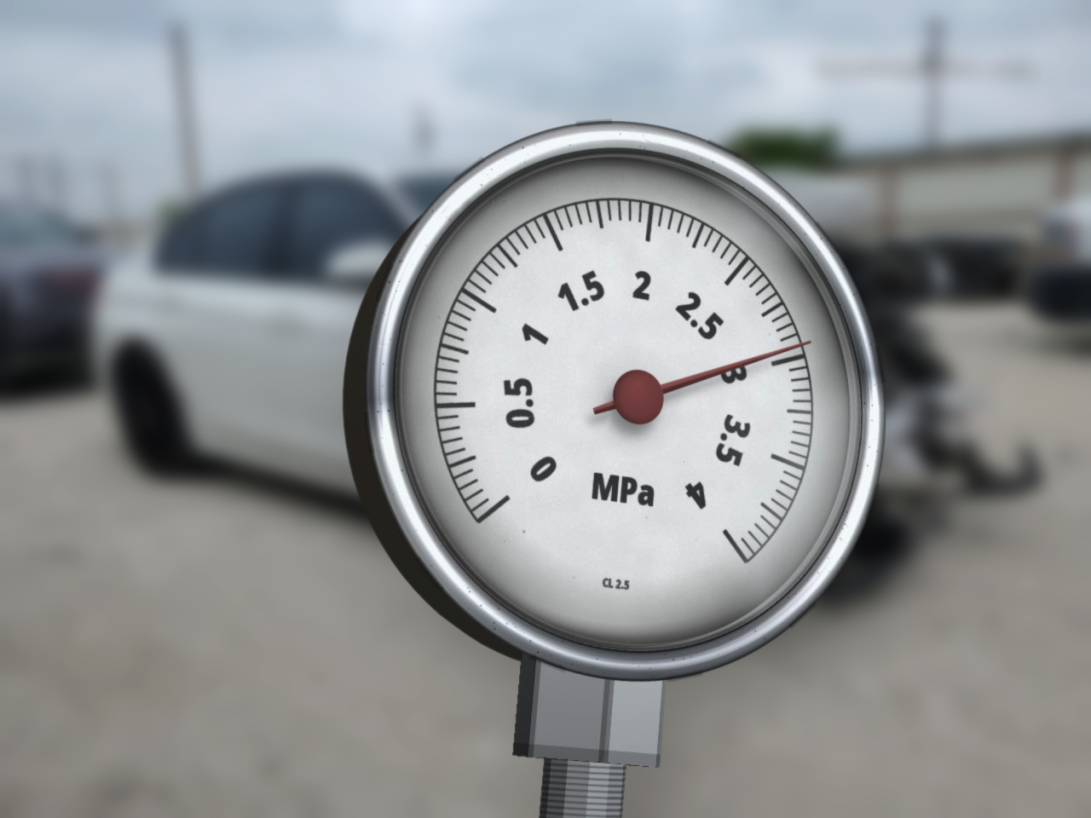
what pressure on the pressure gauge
2.95 MPa
